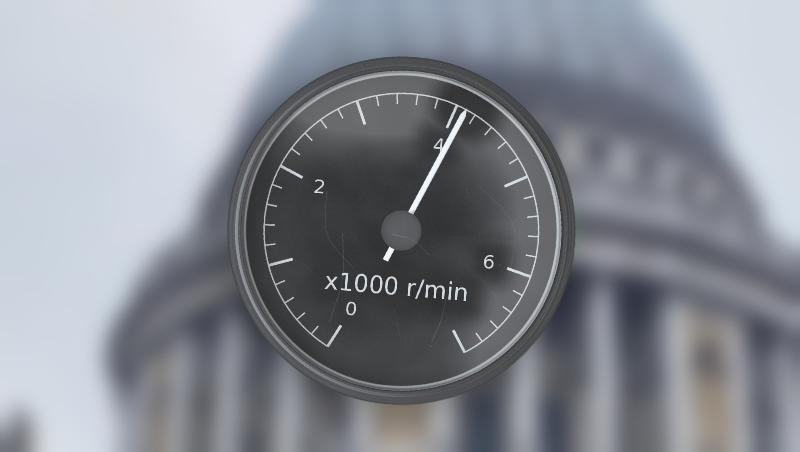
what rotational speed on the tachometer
4100 rpm
